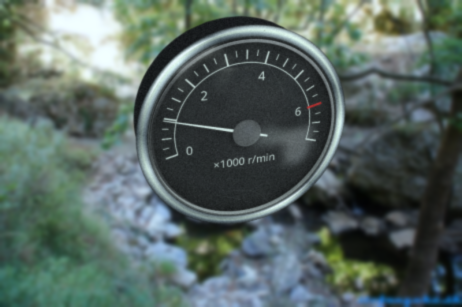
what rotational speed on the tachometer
1000 rpm
